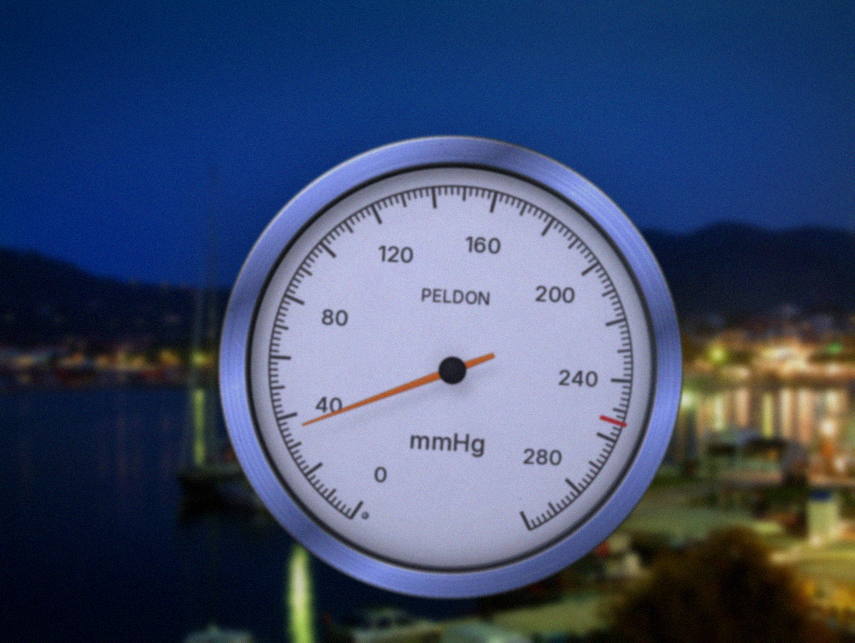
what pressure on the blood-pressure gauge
36 mmHg
